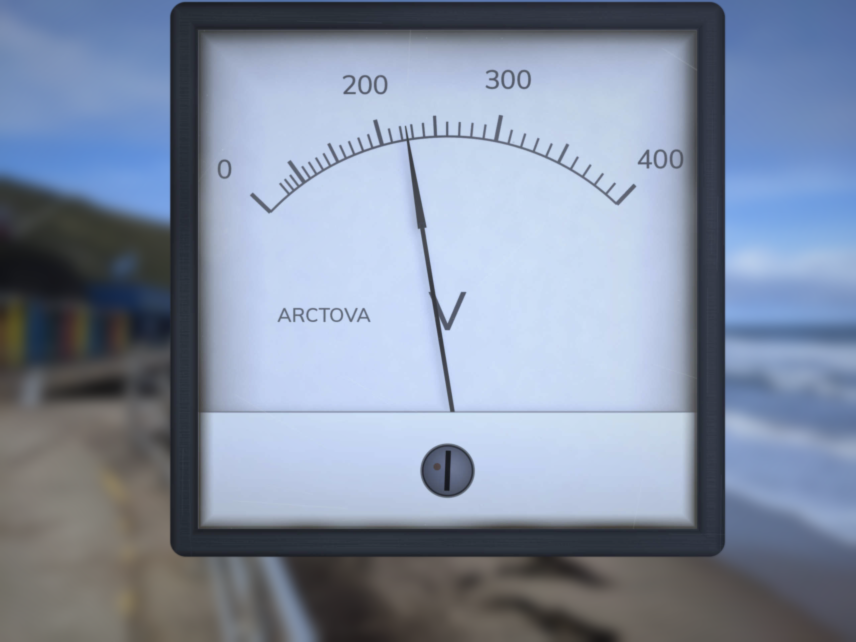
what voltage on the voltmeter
225 V
